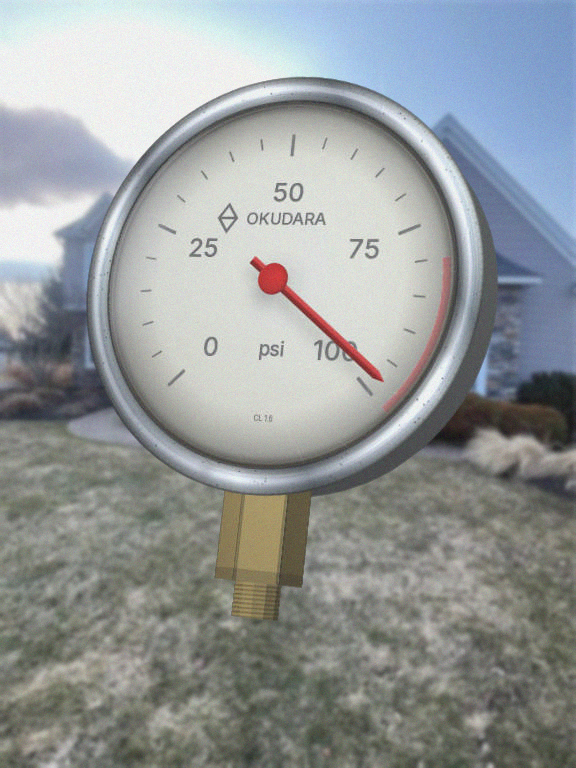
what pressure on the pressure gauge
97.5 psi
